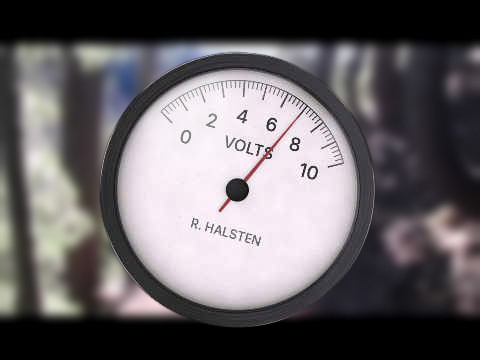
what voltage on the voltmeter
7 V
